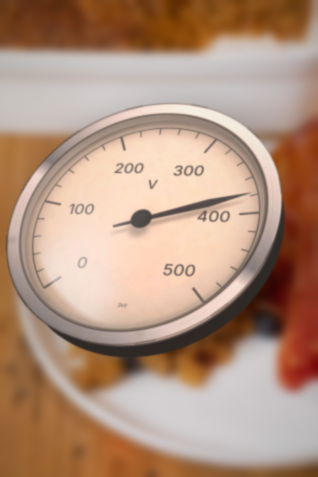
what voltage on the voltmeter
380 V
